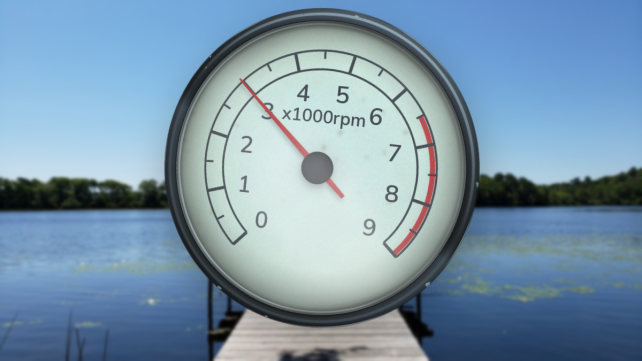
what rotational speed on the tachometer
3000 rpm
